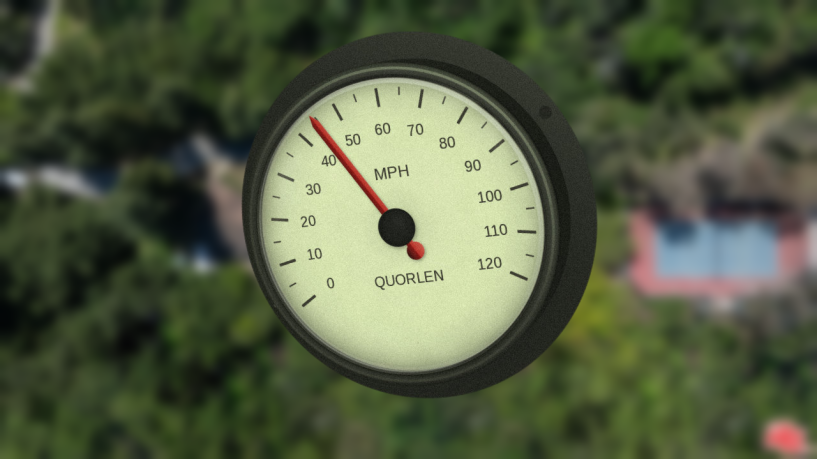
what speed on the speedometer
45 mph
